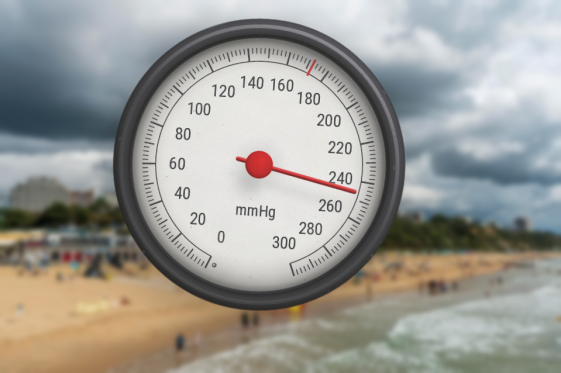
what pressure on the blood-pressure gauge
246 mmHg
